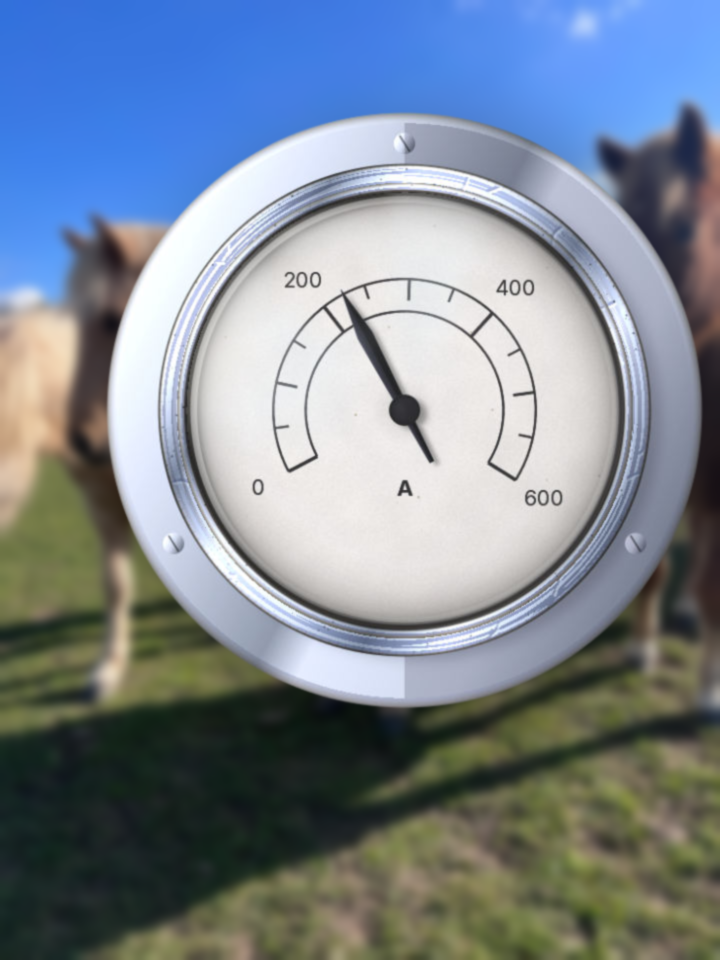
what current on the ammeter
225 A
